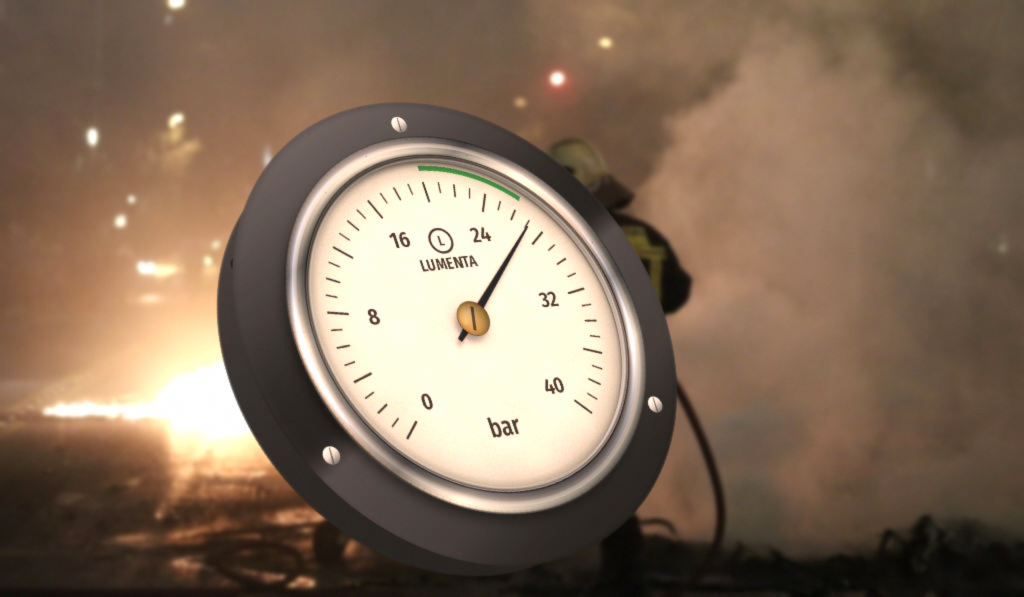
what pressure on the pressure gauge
27 bar
